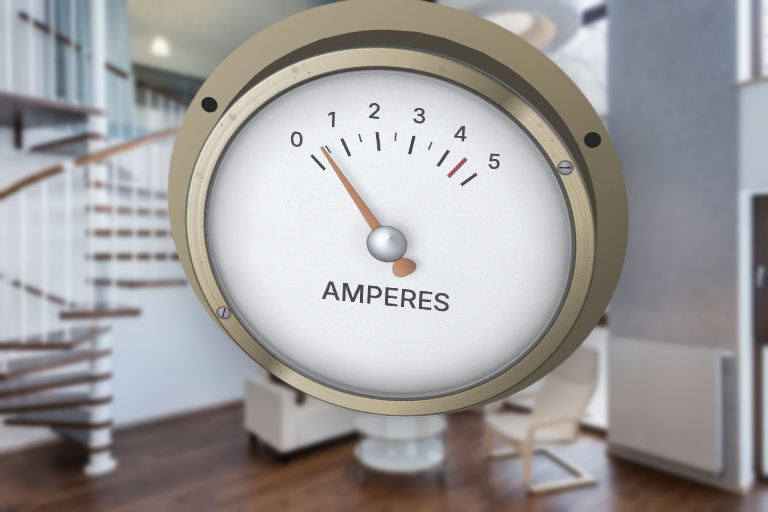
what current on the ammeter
0.5 A
